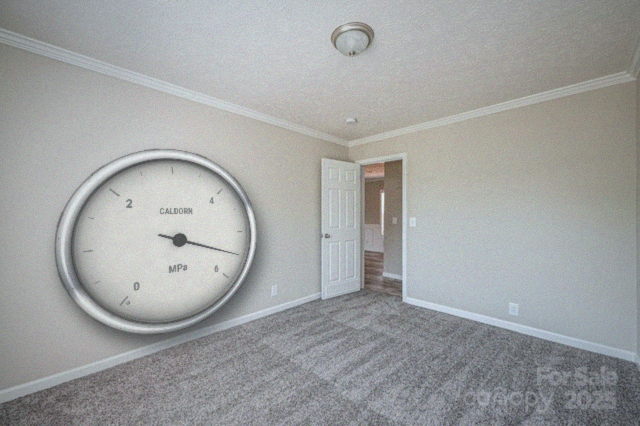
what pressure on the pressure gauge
5.5 MPa
